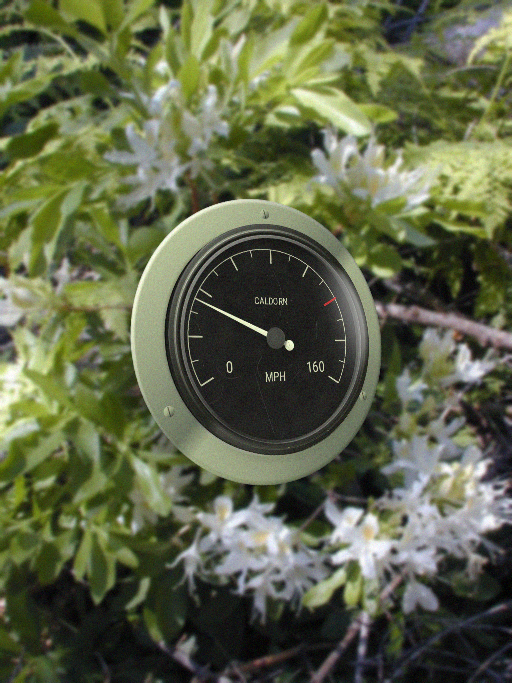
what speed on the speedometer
35 mph
